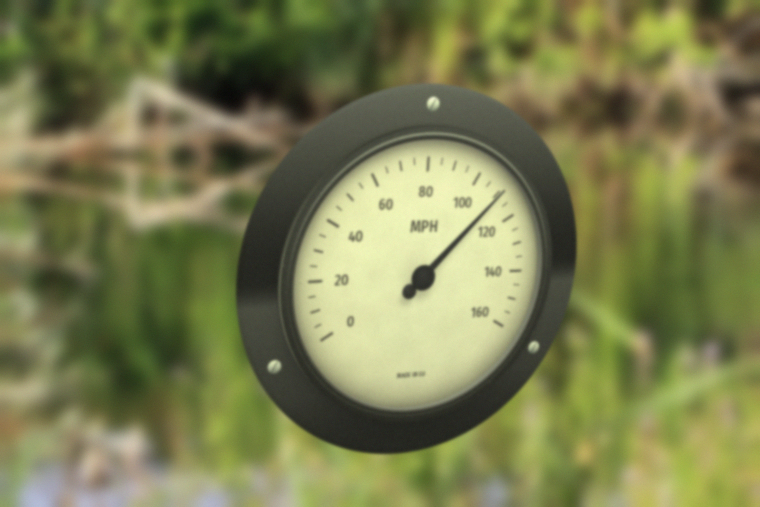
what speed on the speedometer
110 mph
